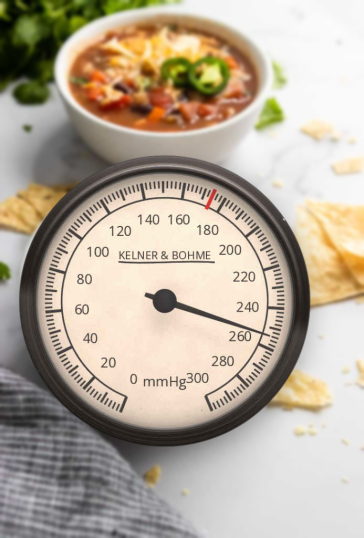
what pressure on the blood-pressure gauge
254 mmHg
